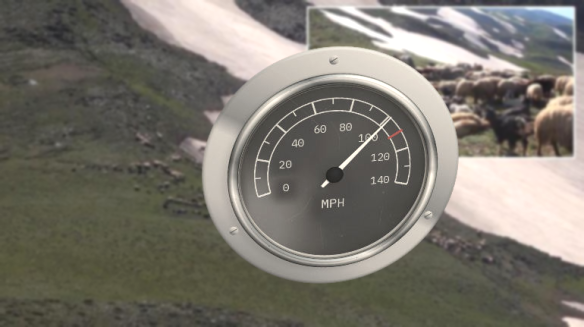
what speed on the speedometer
100 mph
